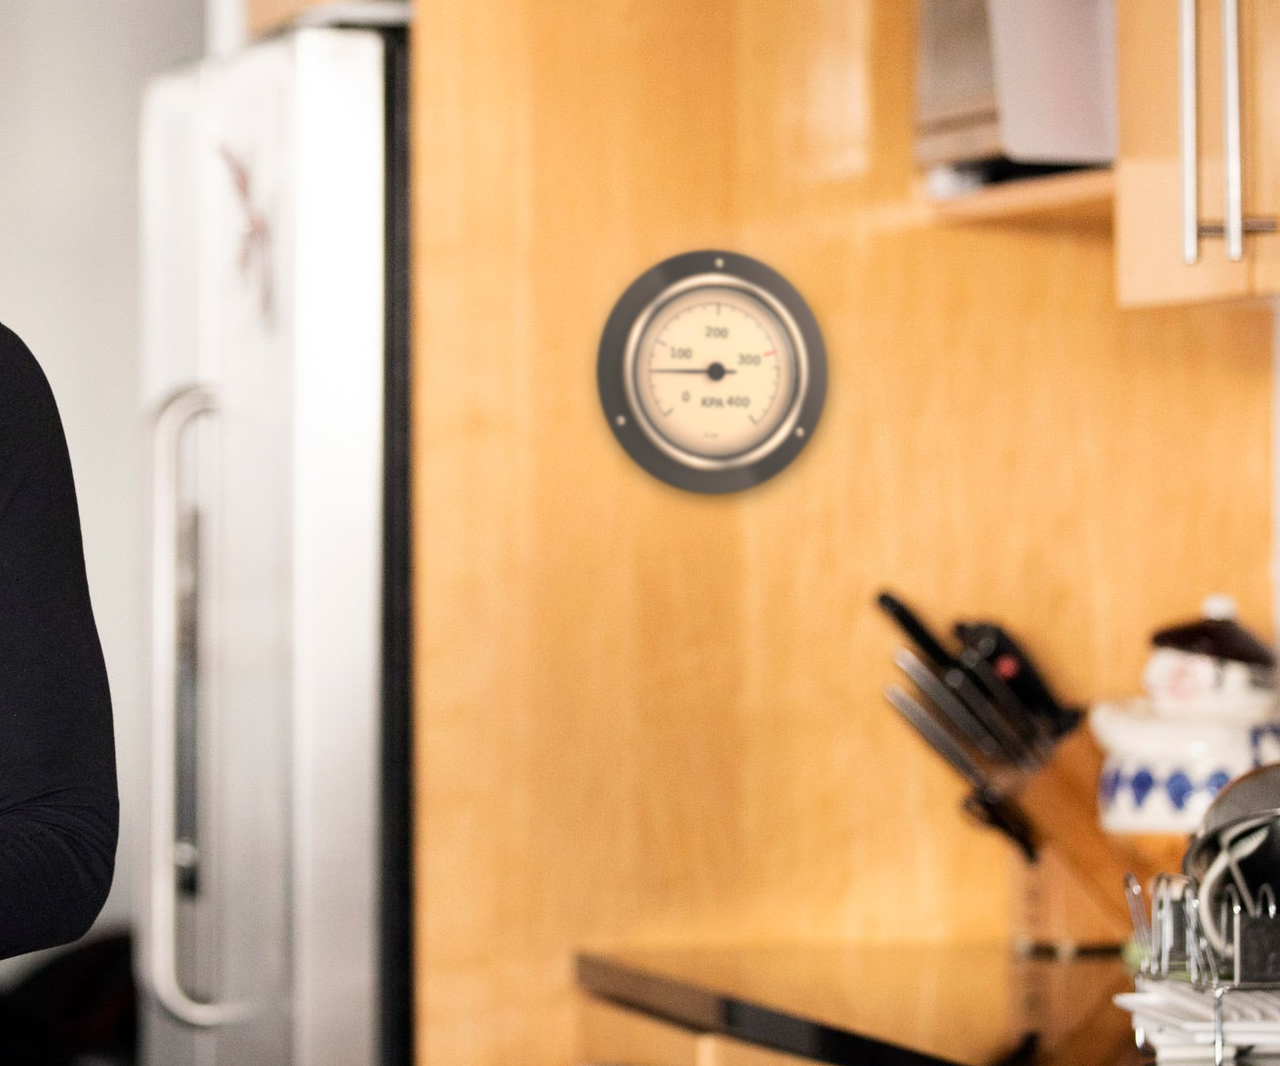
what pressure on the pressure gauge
60 kPa
